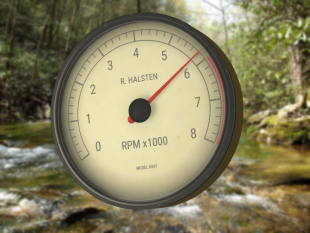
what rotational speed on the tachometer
5800 rpm
